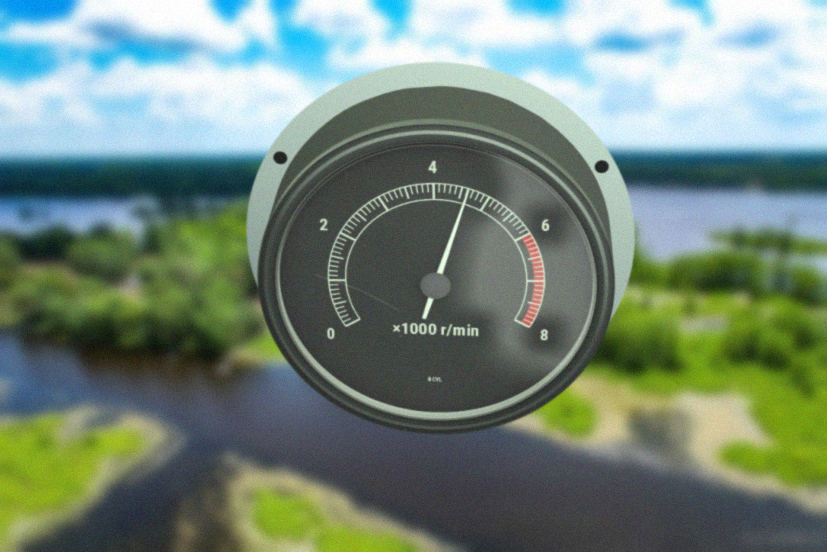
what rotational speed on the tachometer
4600 rpm
